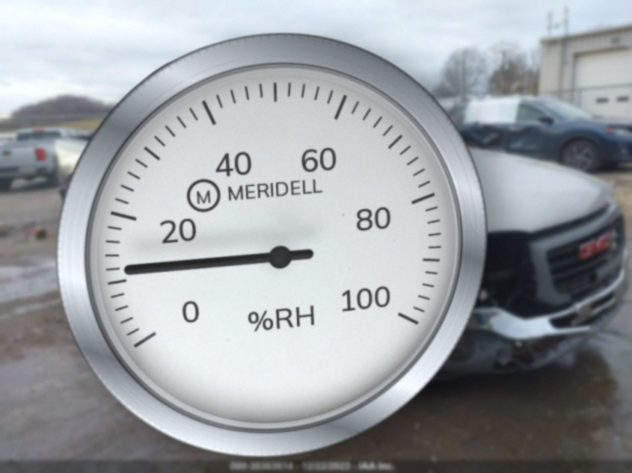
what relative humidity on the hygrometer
12 %
